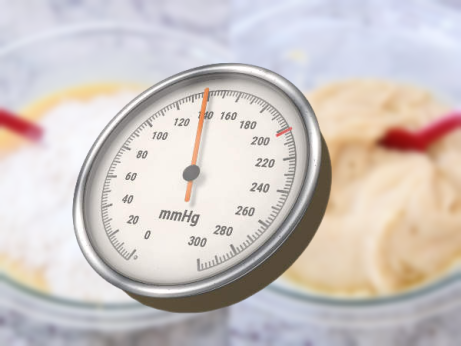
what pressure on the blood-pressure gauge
140 mmHg
